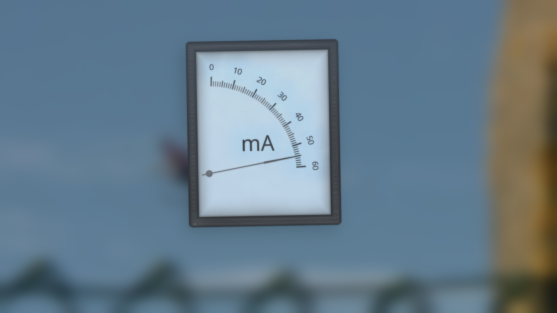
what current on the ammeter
55 mA
